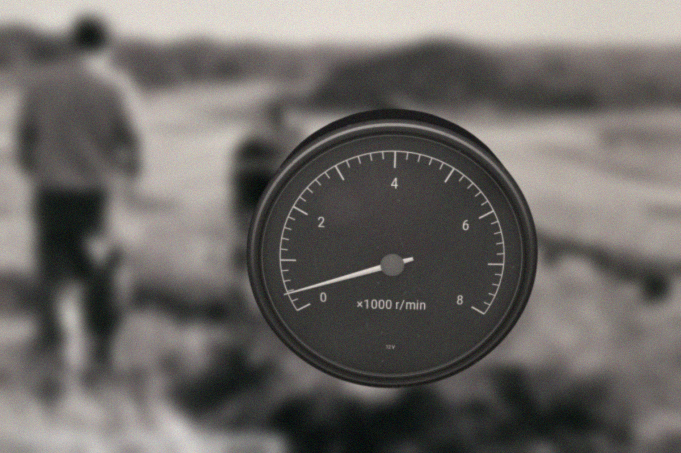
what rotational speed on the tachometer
400 rpm
